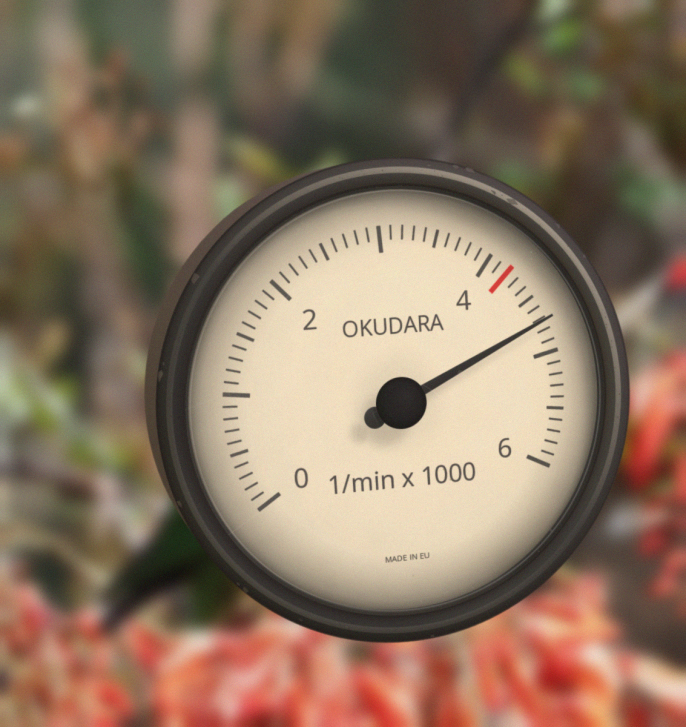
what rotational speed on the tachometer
4700 rpm
